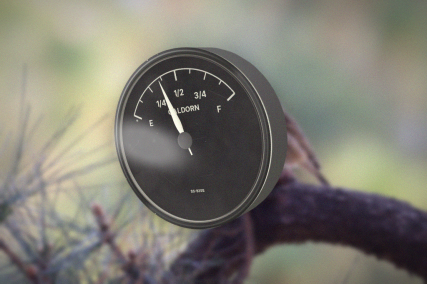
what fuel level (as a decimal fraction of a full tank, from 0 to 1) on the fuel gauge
0.375
